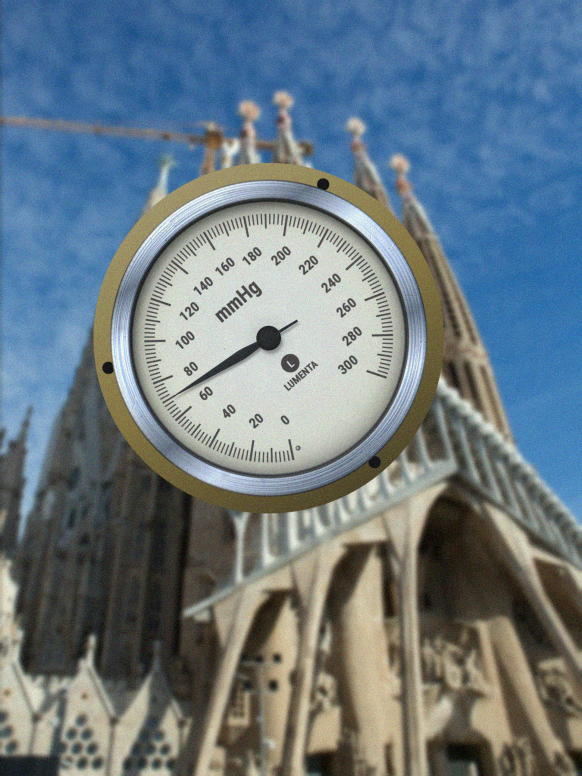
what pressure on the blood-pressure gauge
70 mmHg
